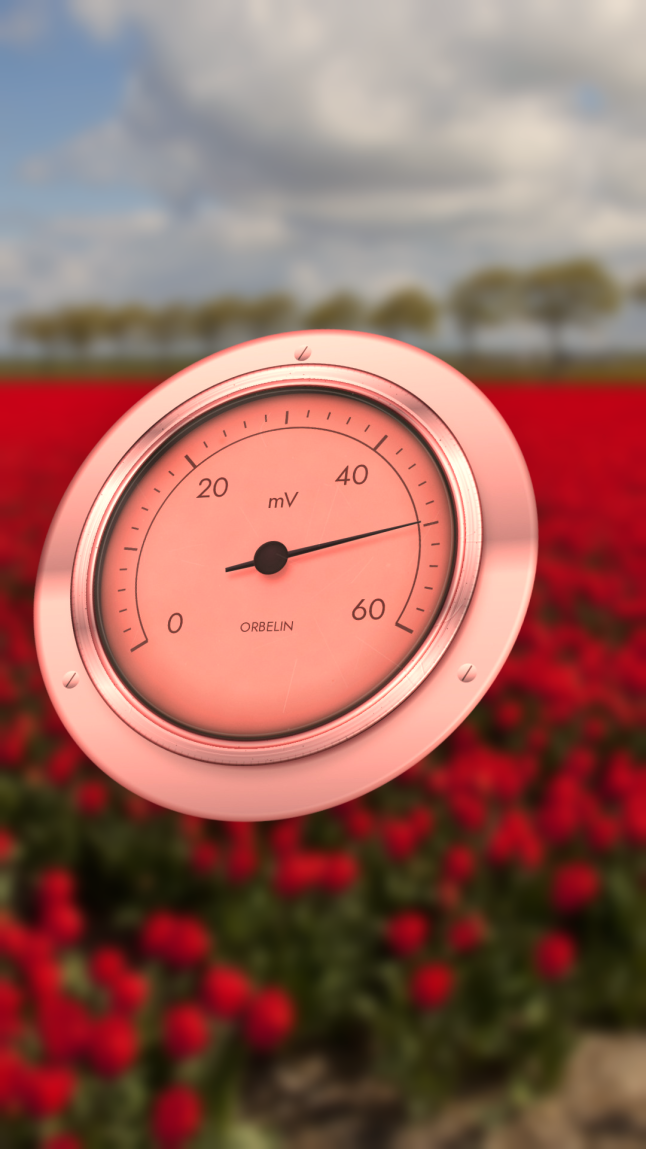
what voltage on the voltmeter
50 mV
